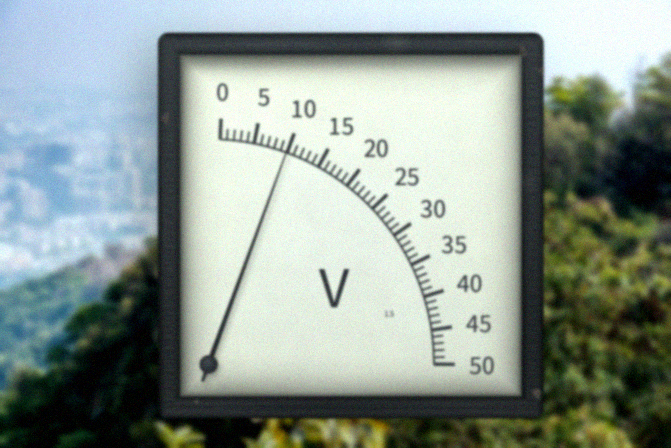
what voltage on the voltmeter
10 V
